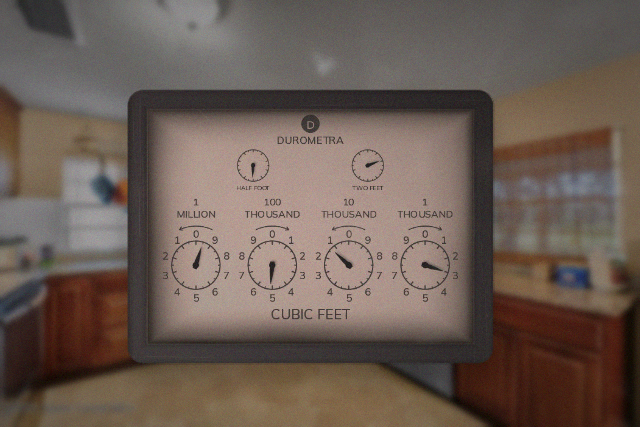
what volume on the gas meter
951300 ft³
